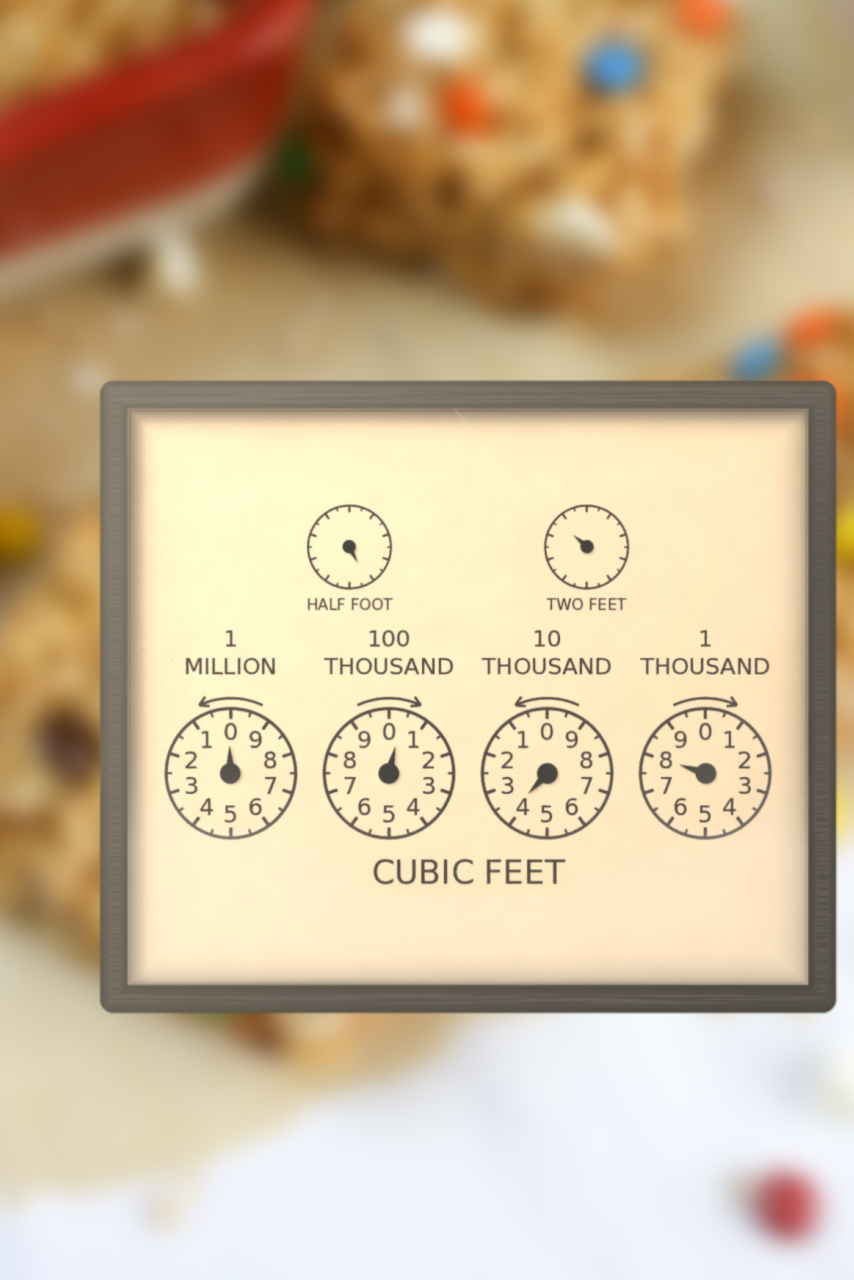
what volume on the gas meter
3800 ft³
